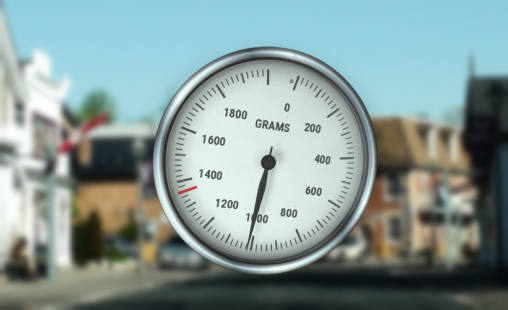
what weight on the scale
1020 g
